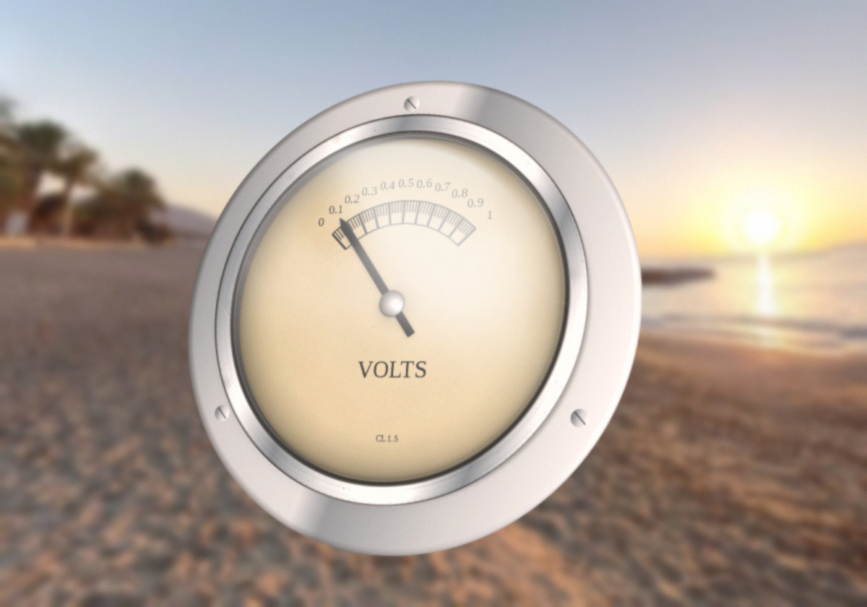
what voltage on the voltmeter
0.1 V
